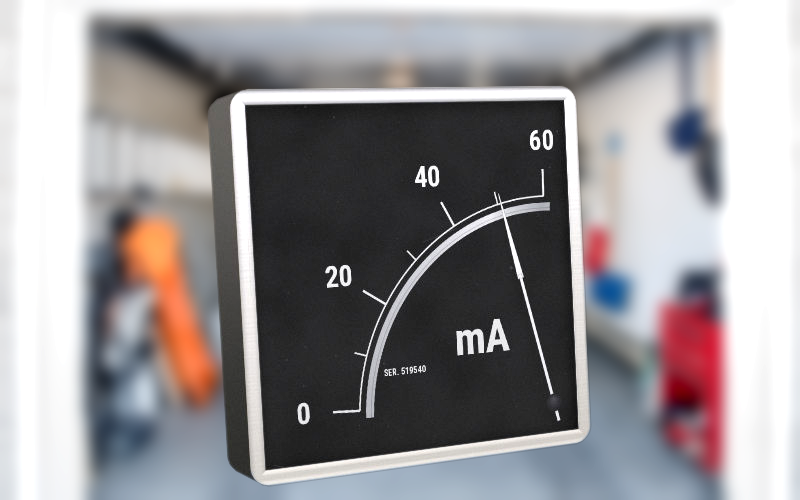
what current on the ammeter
50 mA
